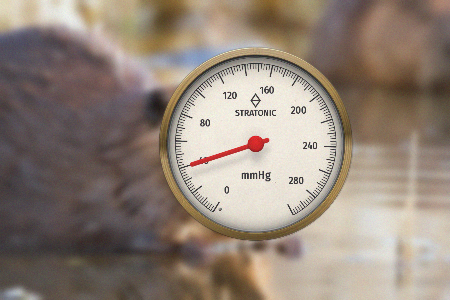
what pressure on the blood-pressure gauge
40 mmHg
